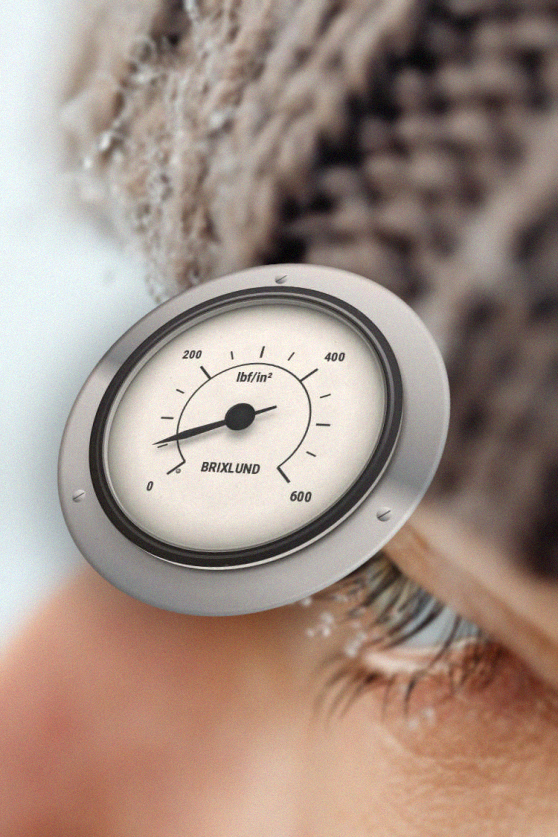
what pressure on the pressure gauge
50 psi
